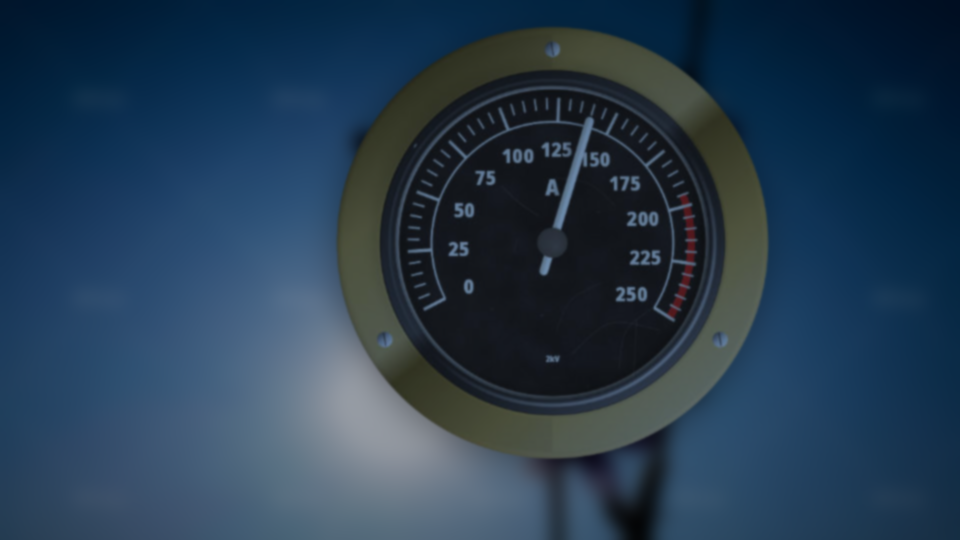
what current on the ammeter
140 A
